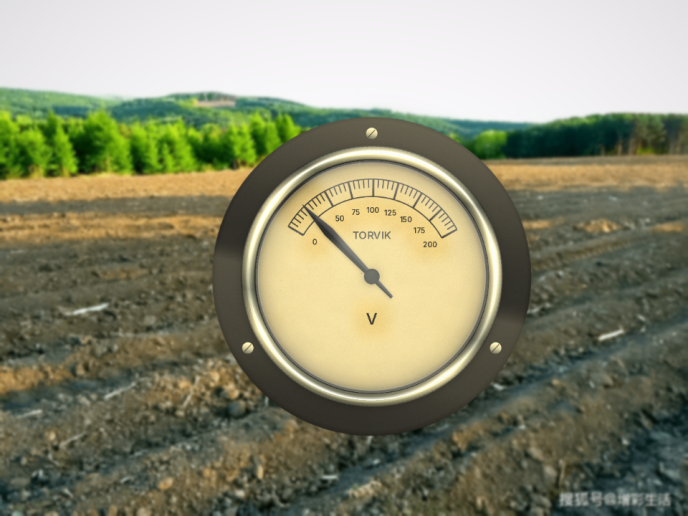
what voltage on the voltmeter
25 V
